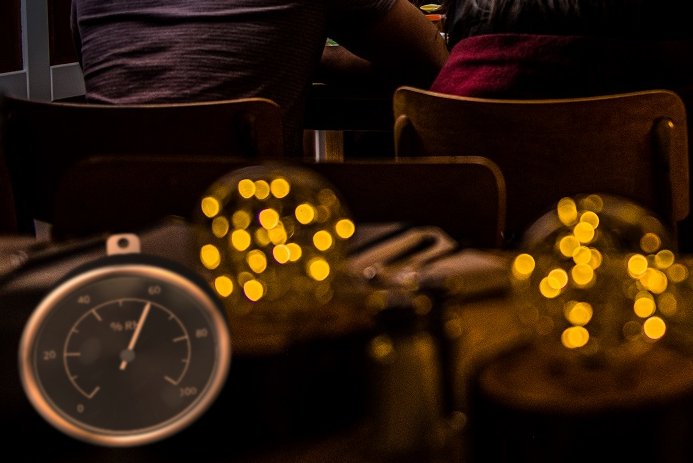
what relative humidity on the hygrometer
60 %
